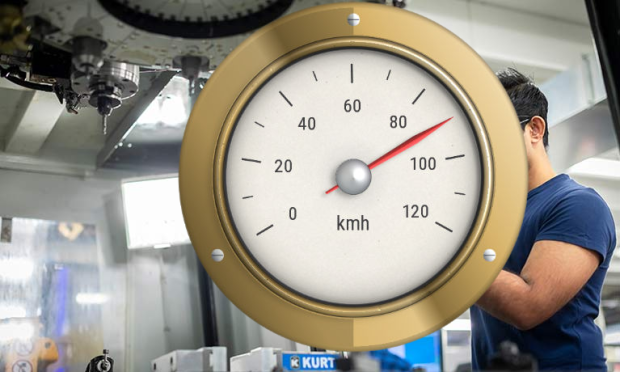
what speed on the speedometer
90 km/h
